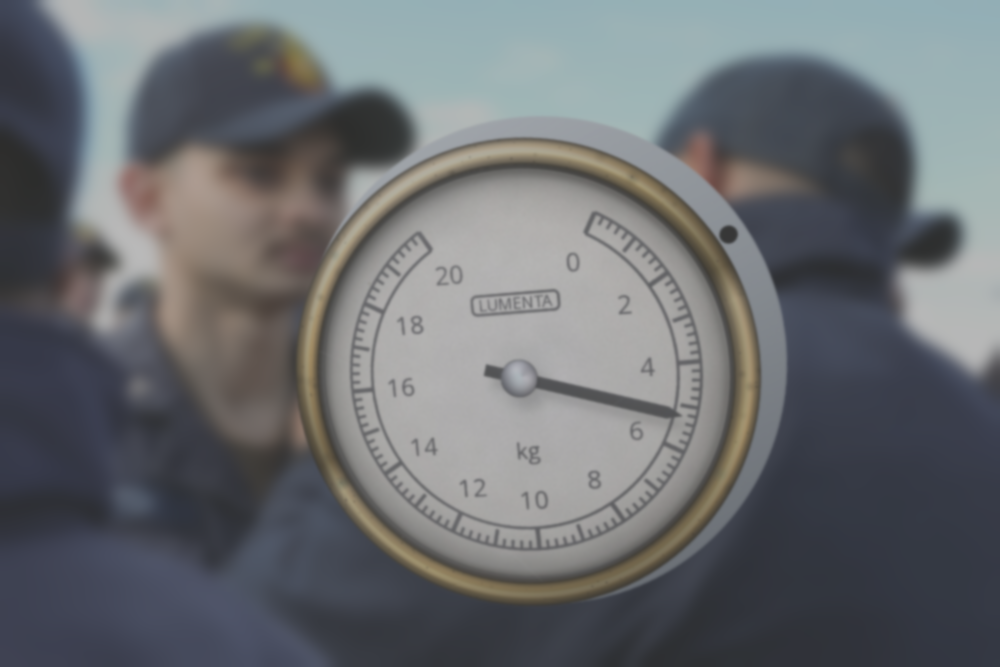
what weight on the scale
5.2 kg
